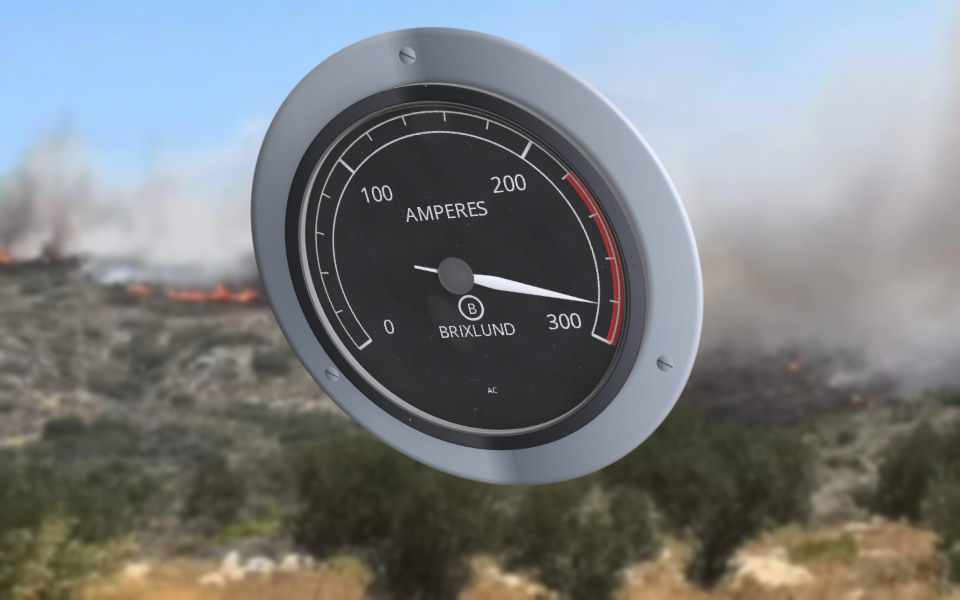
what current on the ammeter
280 A
